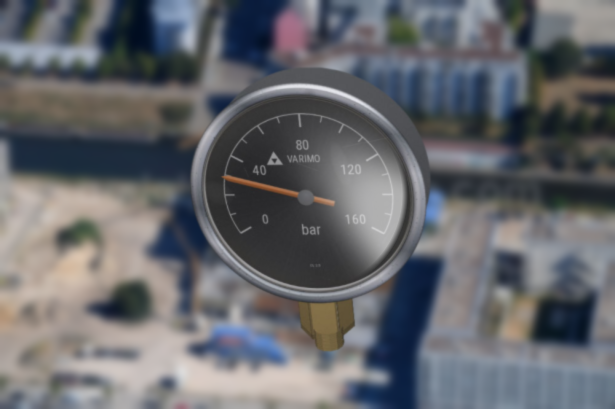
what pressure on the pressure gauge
30 bar
